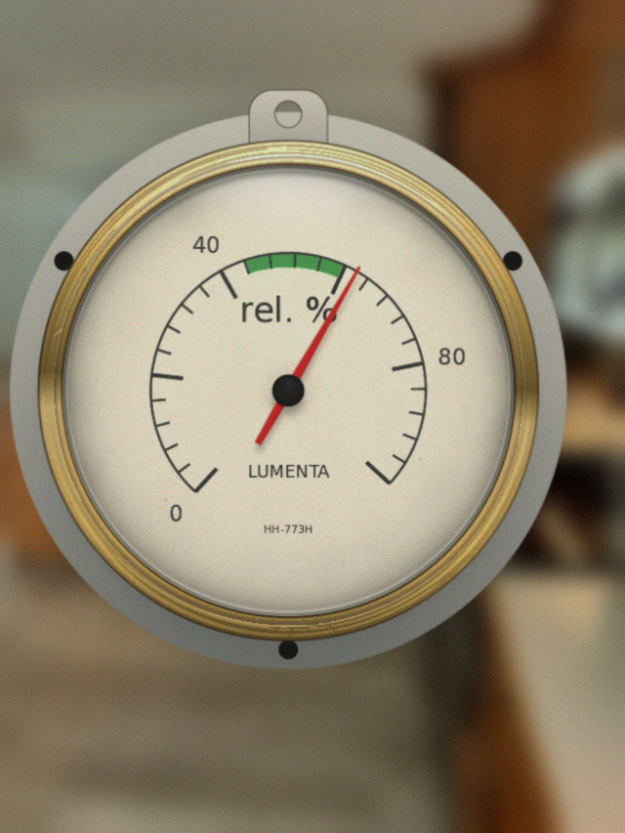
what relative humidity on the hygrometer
62 %
